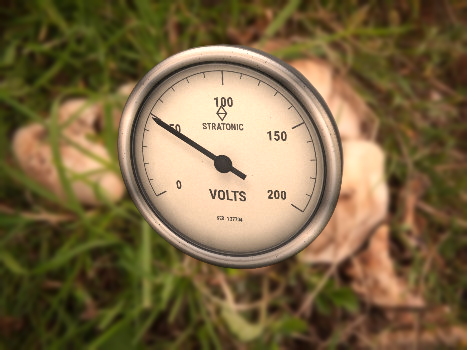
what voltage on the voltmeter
50 V
